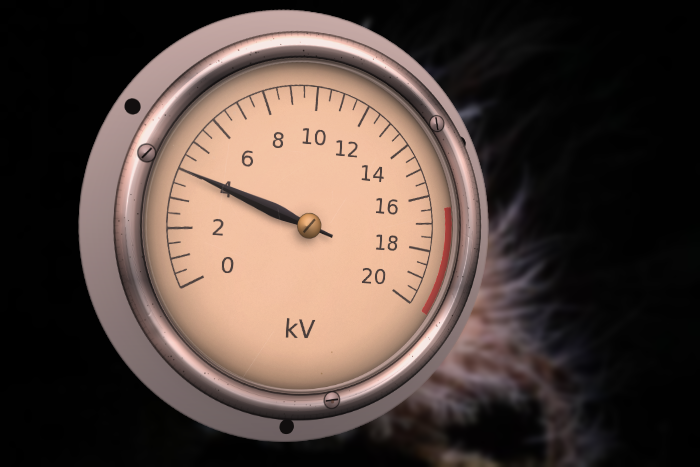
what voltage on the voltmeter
4 kV
